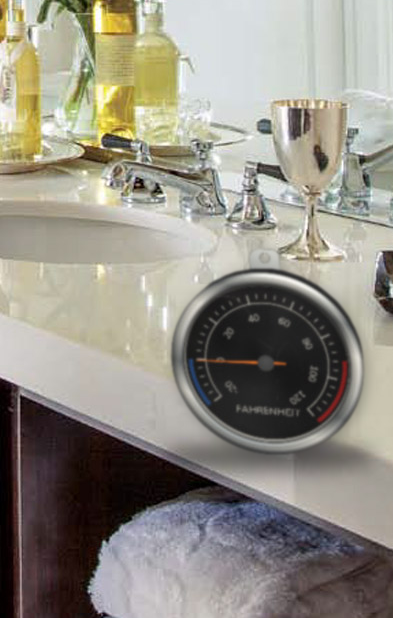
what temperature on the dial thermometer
0 °F
